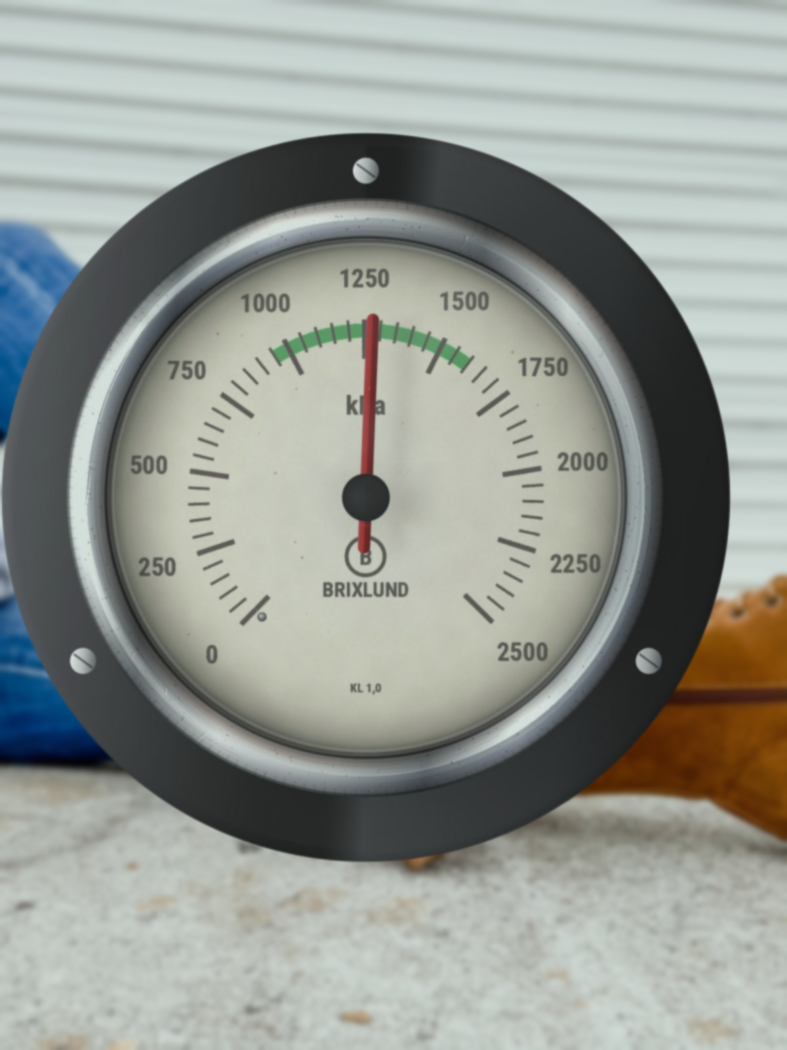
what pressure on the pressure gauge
1275 kPa
